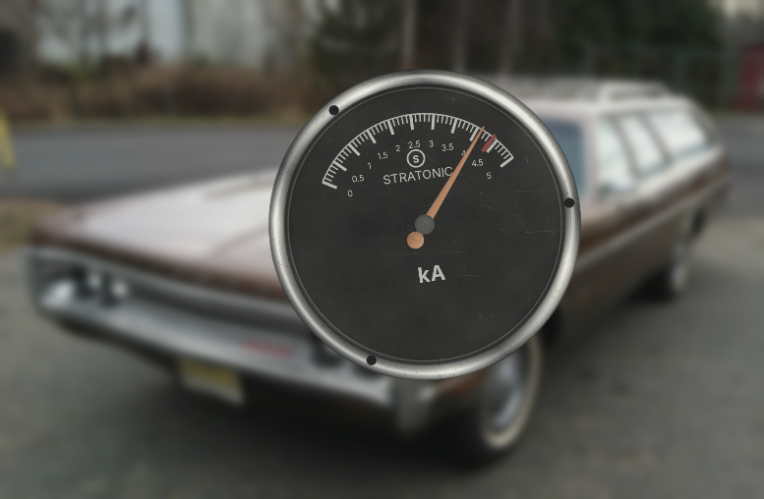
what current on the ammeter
4.1 kA
